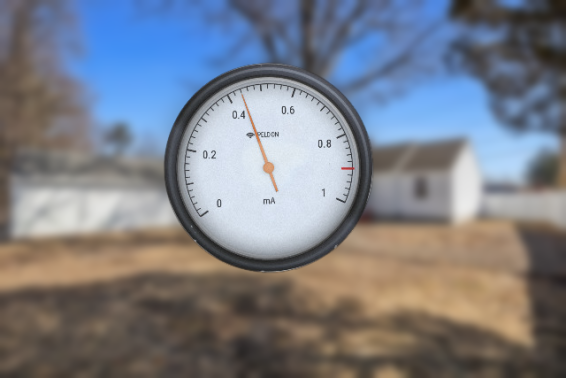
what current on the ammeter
0.44 mA
